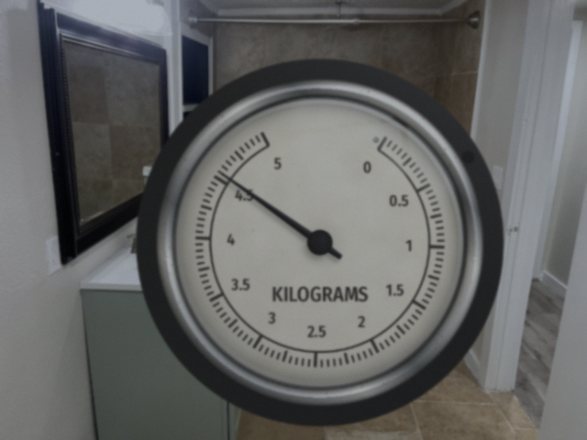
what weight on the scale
4.55 kg
